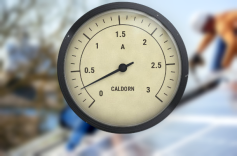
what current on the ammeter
0.25 A
